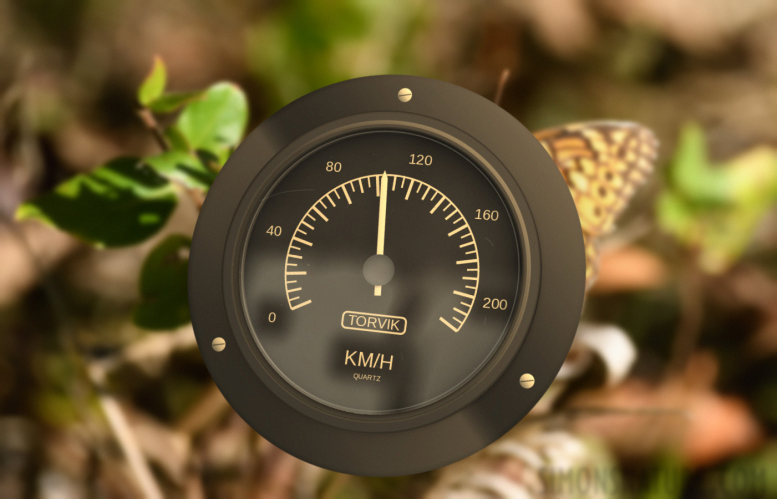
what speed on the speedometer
105 km/h
